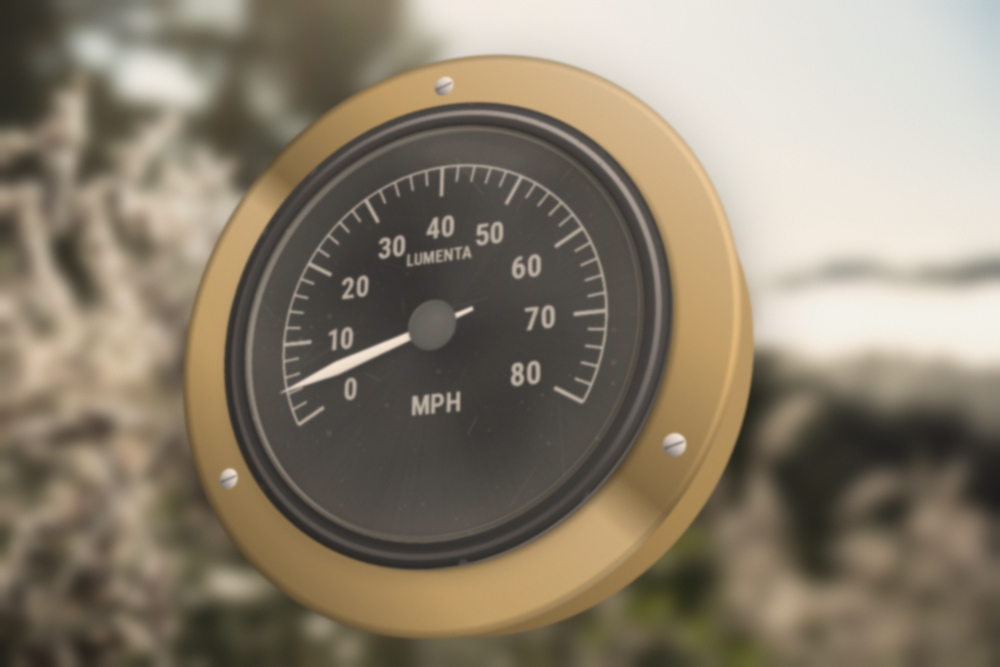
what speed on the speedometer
4 mph
